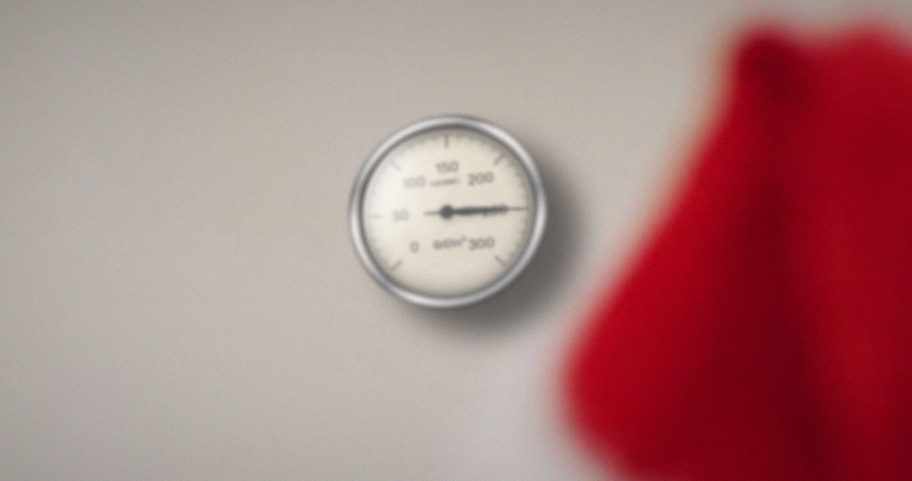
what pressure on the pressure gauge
250 psi
